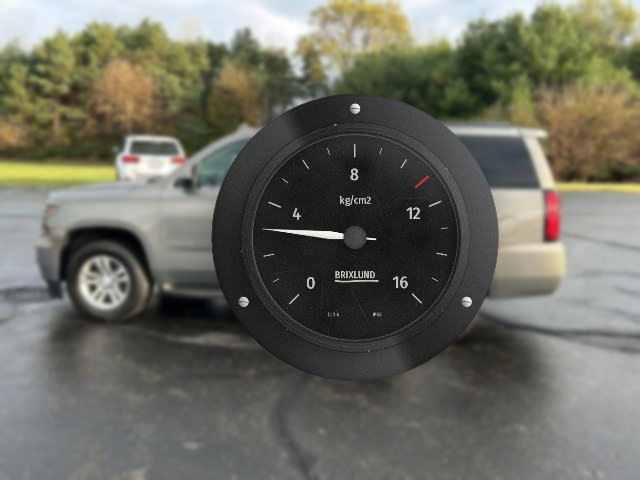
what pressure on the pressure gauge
3 kg/cm²
